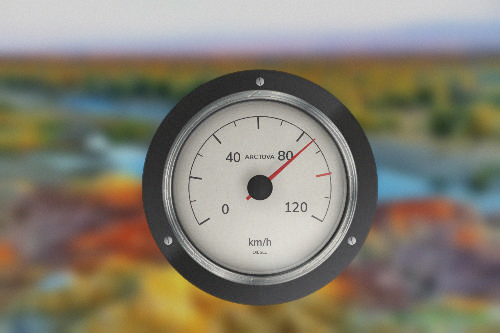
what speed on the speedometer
85 km/h
